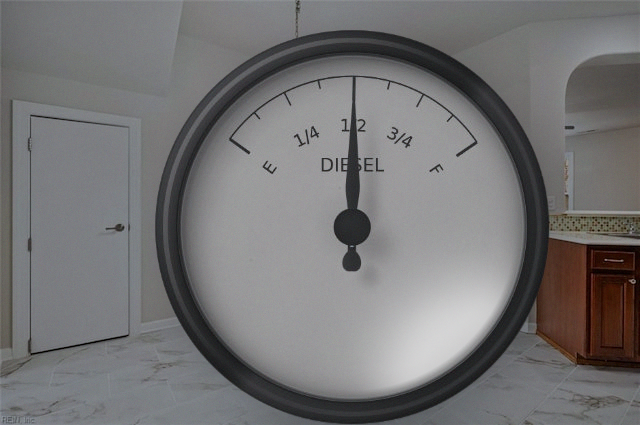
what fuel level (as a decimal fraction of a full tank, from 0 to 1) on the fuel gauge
0.5
